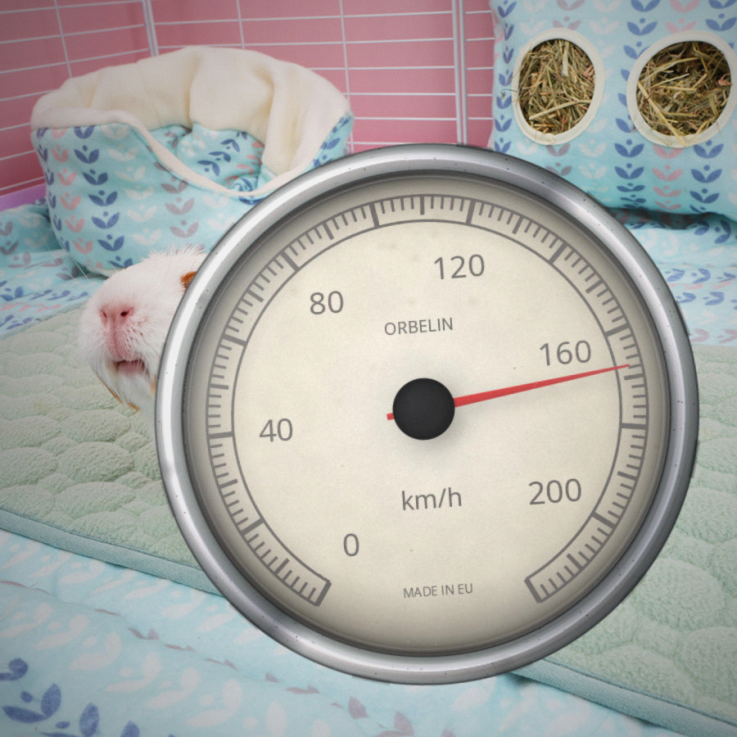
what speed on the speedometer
168 km/h
